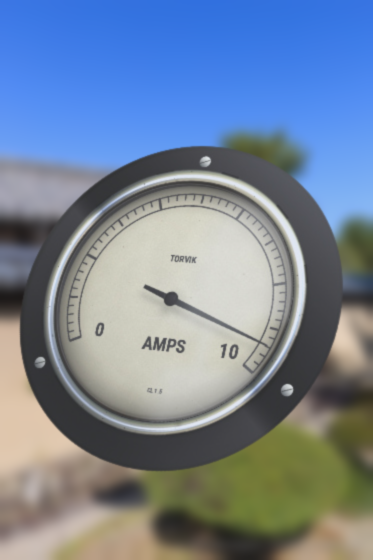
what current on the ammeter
9.4 A
